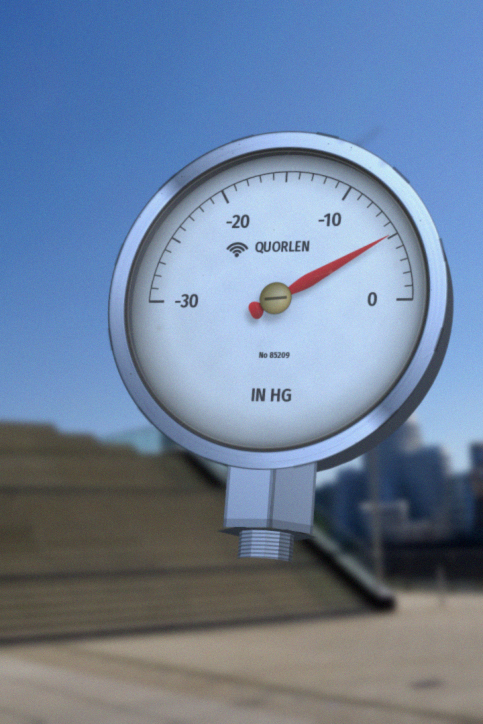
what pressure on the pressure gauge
-5 inHg
